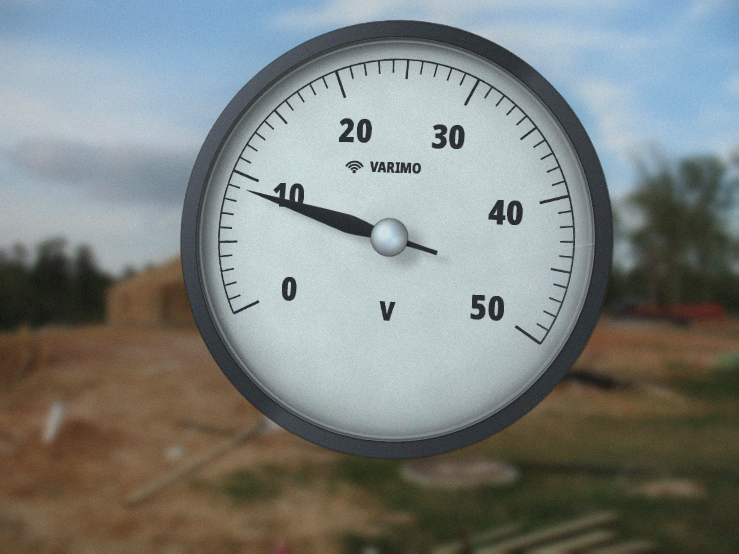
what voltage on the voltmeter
9 V
